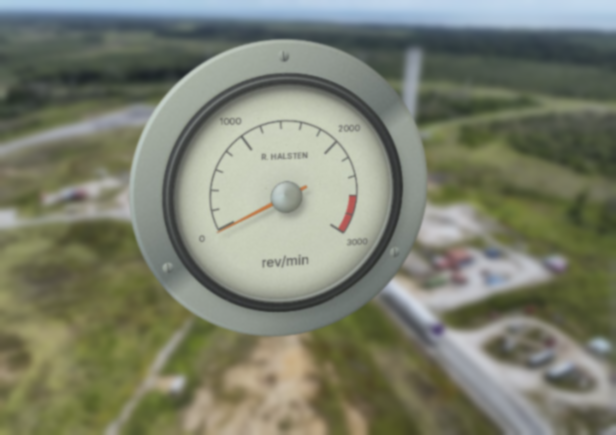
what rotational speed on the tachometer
0 rpm
